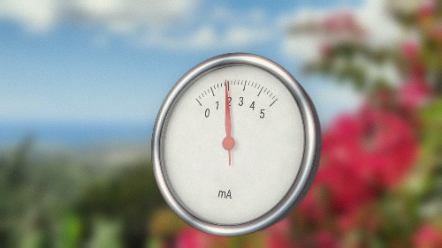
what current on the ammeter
2 mA
